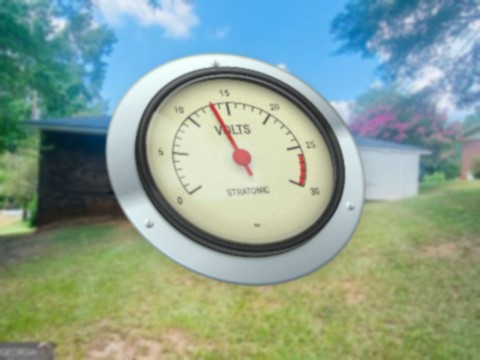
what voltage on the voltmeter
13 V
